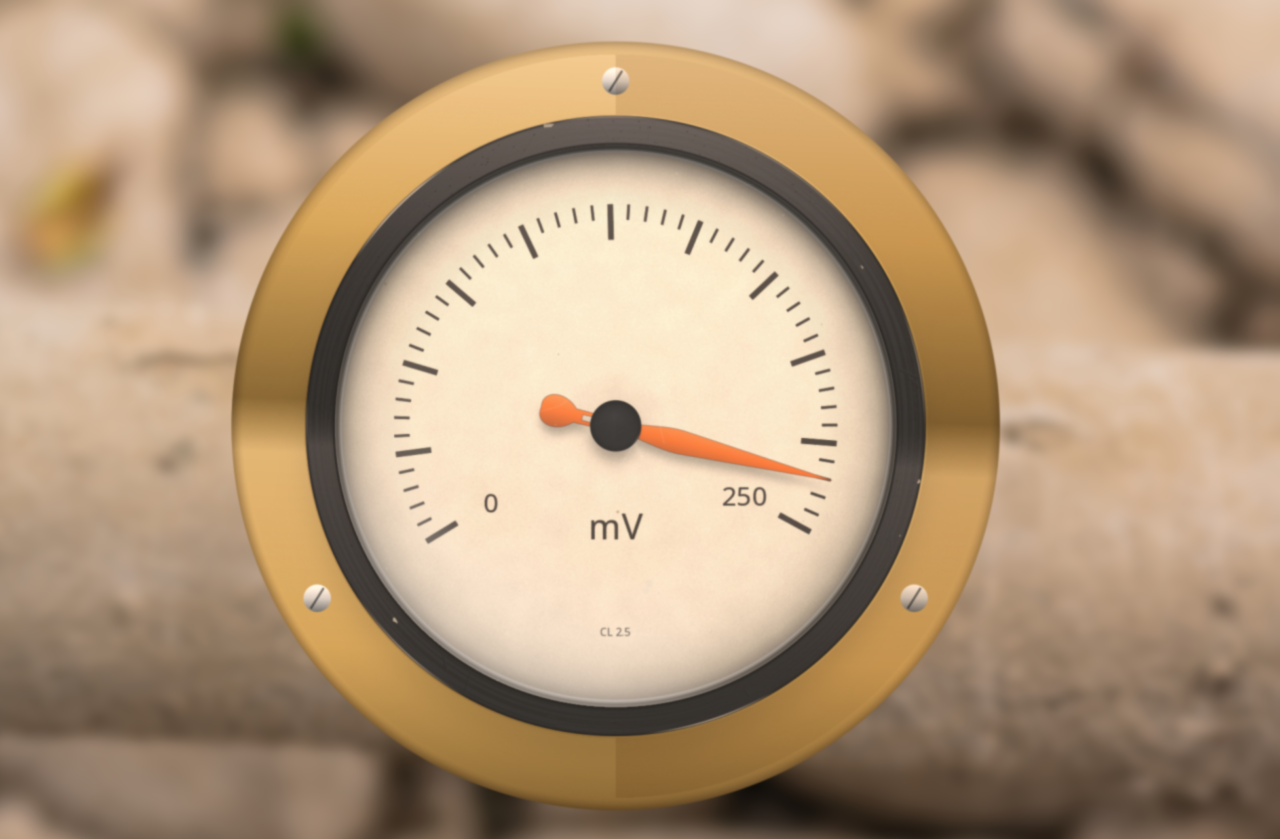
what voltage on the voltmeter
235 mV
